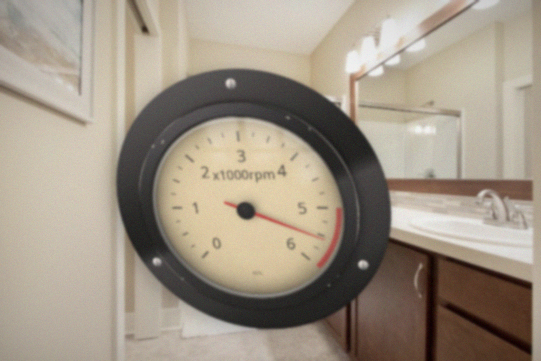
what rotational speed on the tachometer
5500 rpm
